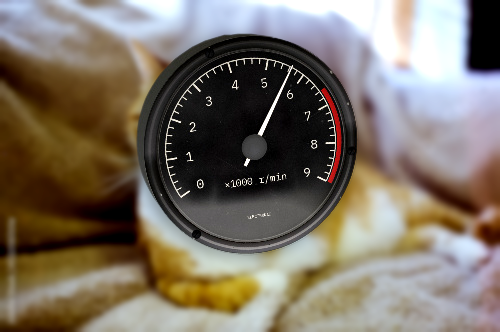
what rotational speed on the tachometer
5600 rpm
